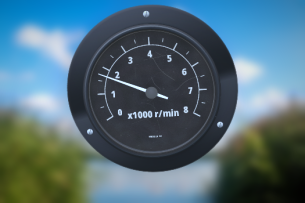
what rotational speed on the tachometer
1750 rpm
